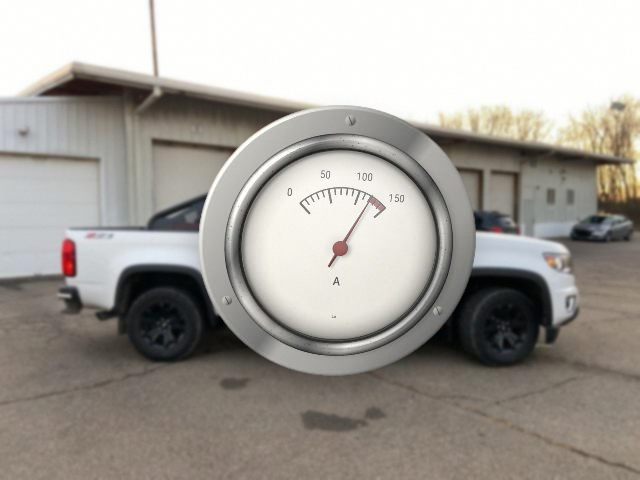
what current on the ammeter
120 A
